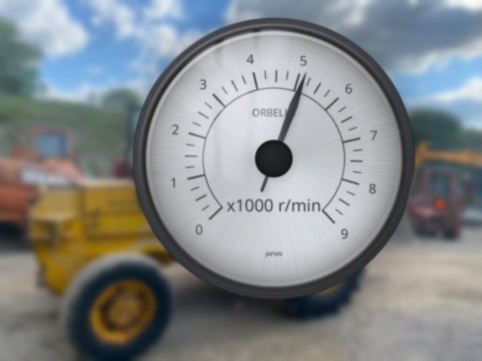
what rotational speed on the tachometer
5125 rpm
